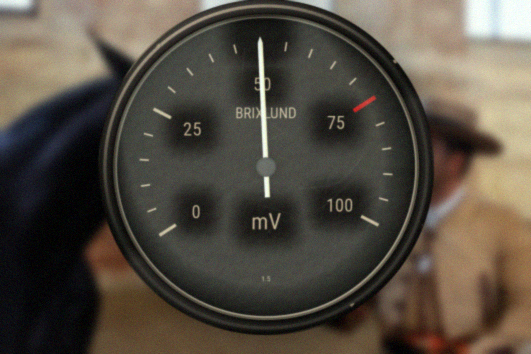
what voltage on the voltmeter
50 mV
